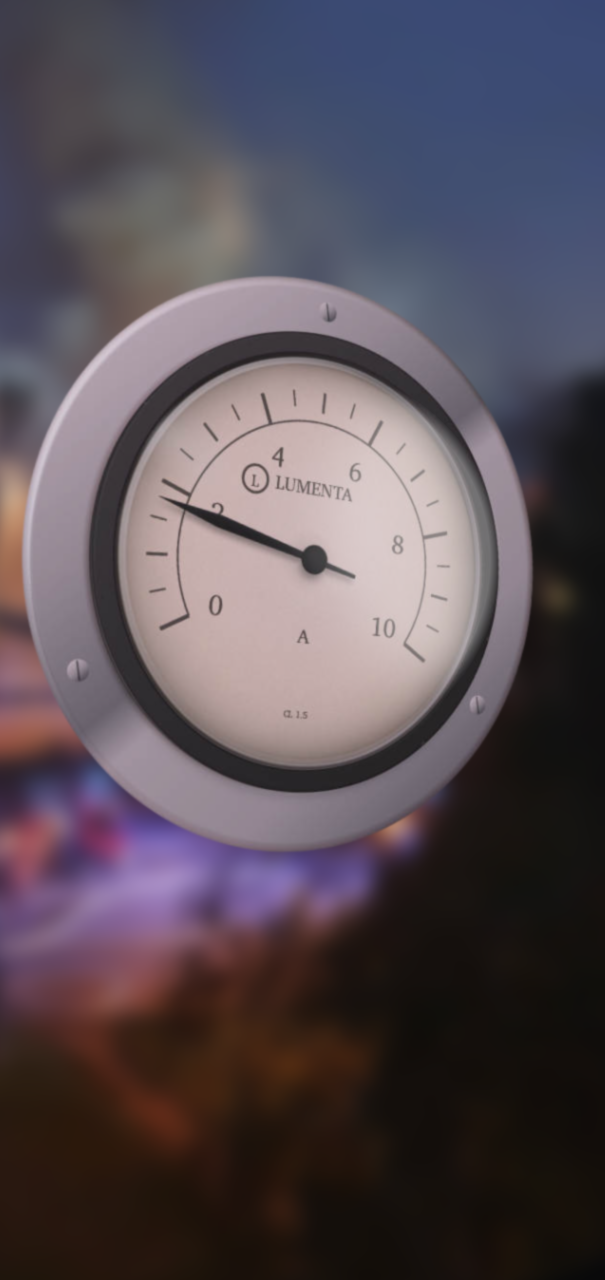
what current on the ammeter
1.75 A
